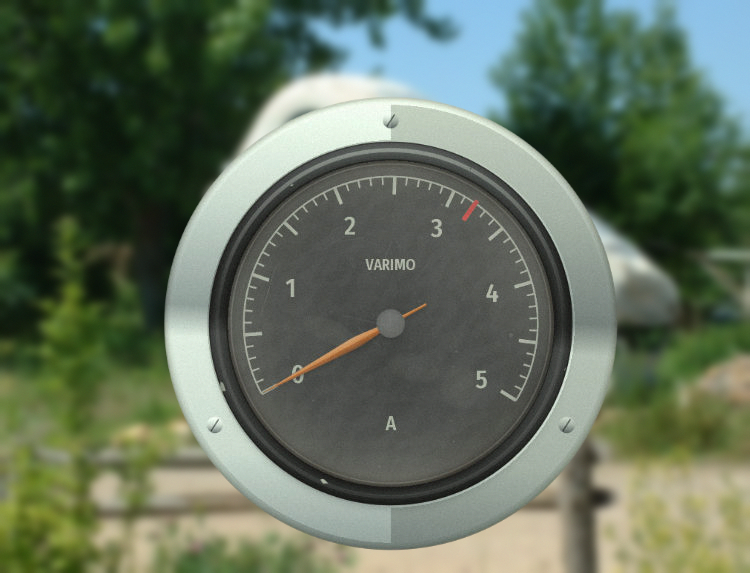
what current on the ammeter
0 A
